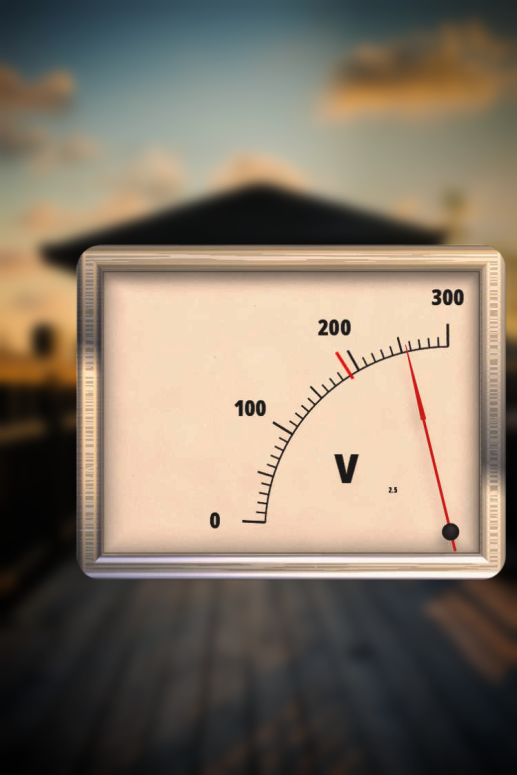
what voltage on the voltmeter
255 V
